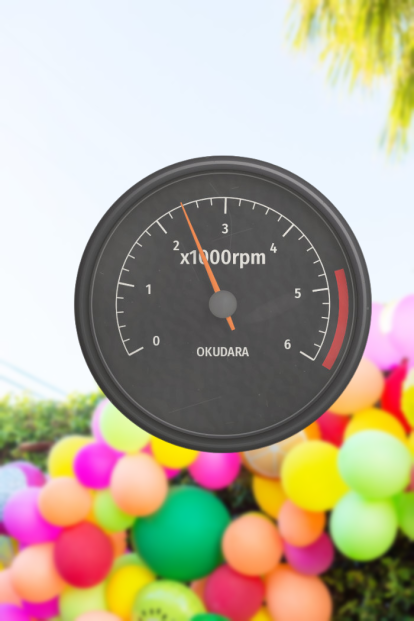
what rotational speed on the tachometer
2400 rpm
